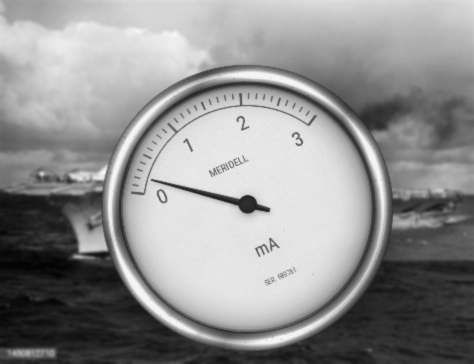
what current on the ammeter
0.2 mA
